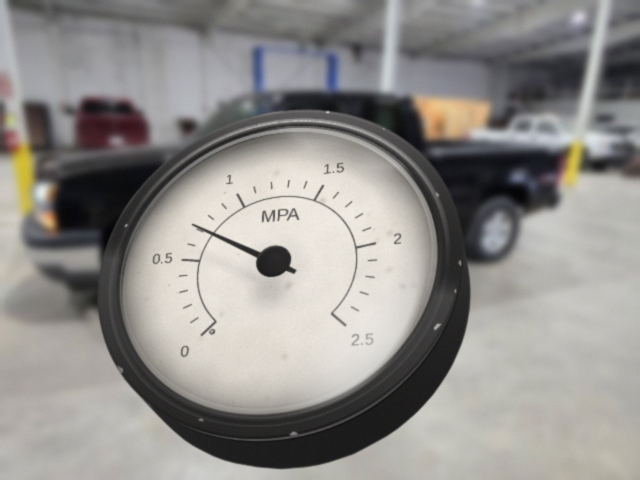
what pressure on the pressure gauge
0.7 MPa
